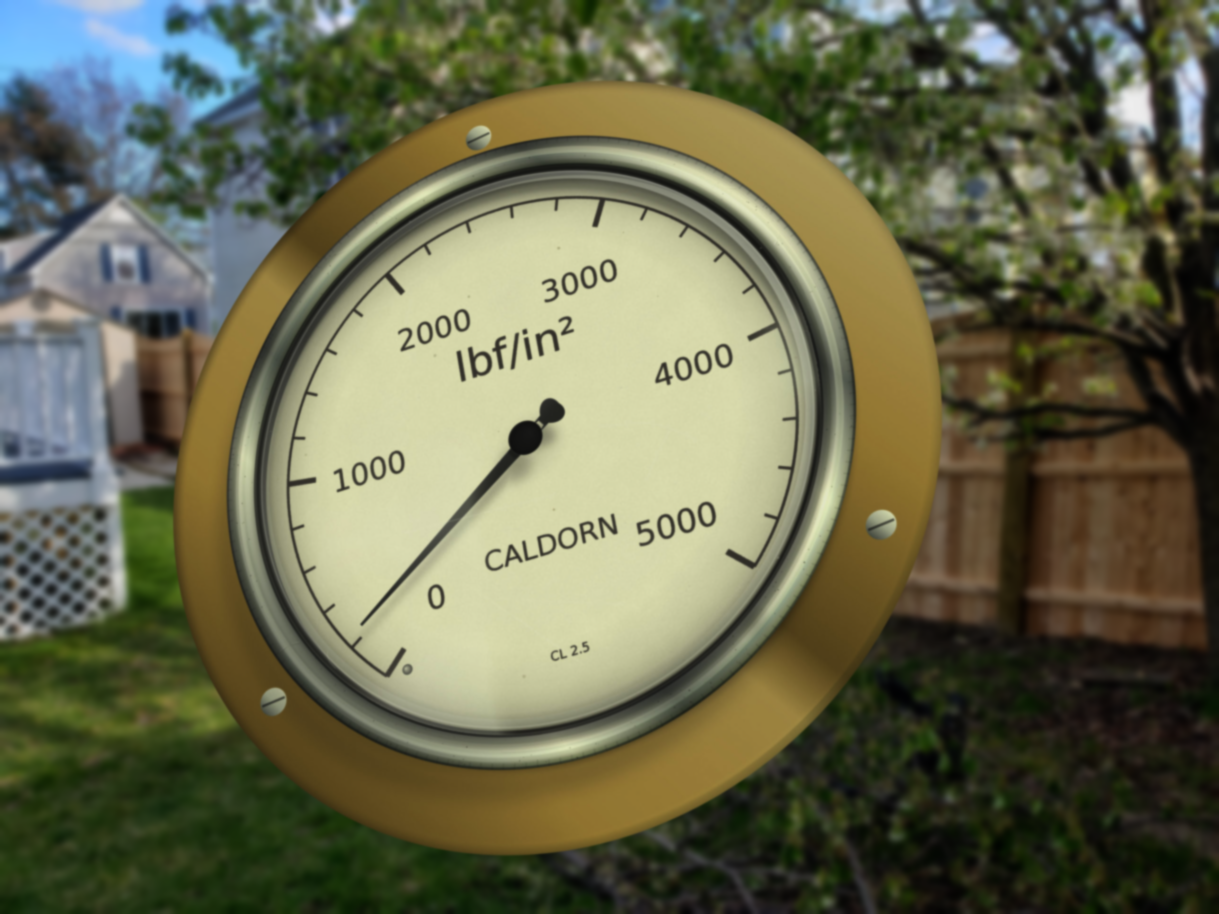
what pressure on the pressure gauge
200 psi
